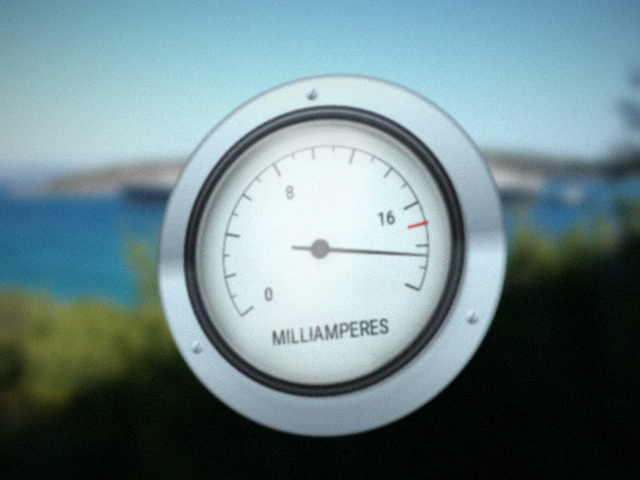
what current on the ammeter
18.5 mA
